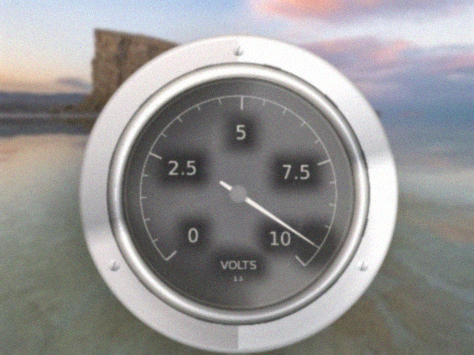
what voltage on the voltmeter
9.5 V
